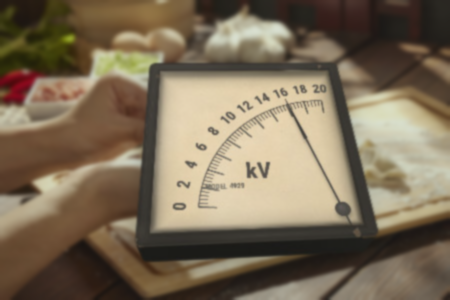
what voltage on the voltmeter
16 kV
